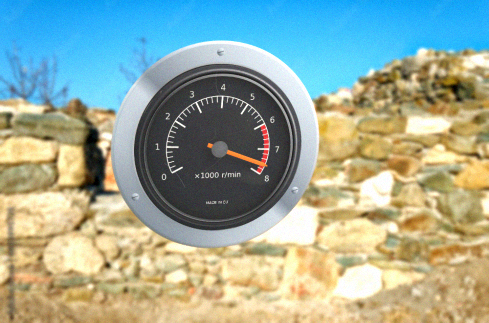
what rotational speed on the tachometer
7600 rpm
